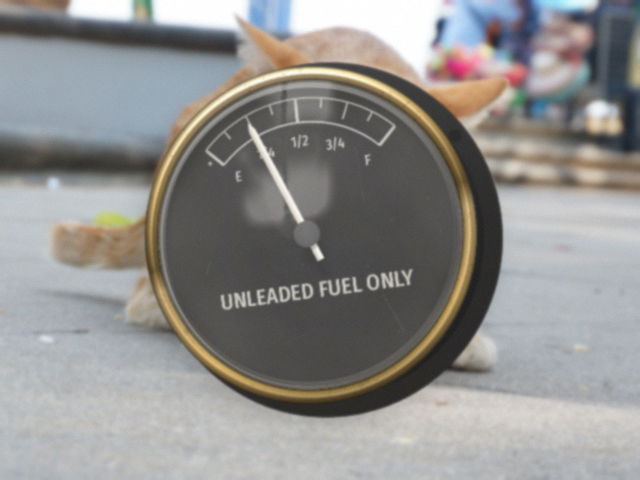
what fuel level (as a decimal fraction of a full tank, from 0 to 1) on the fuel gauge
0.25
